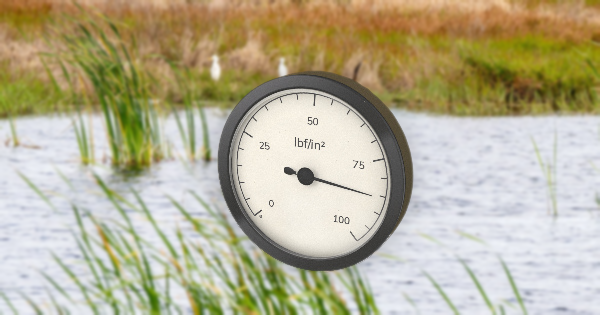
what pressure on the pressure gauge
85 psi
